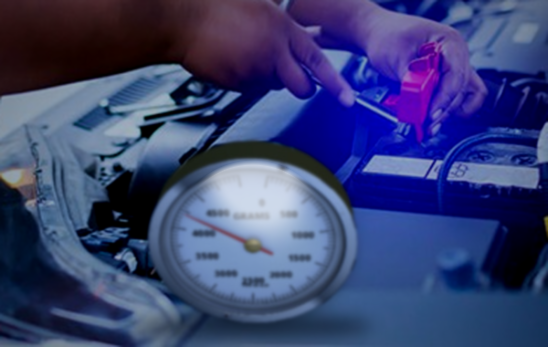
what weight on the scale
4250 g
